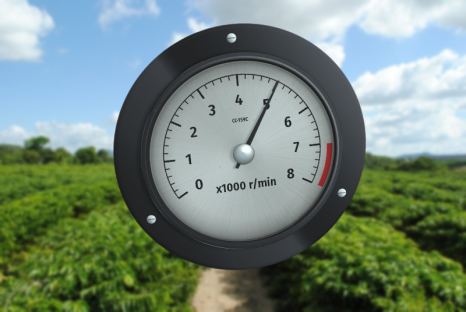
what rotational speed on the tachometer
5000 rpm
